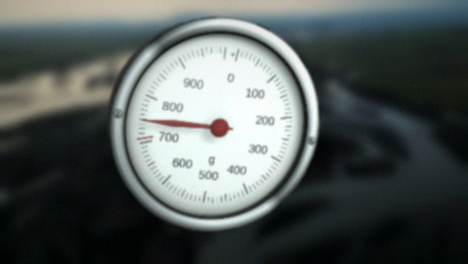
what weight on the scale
750 g
